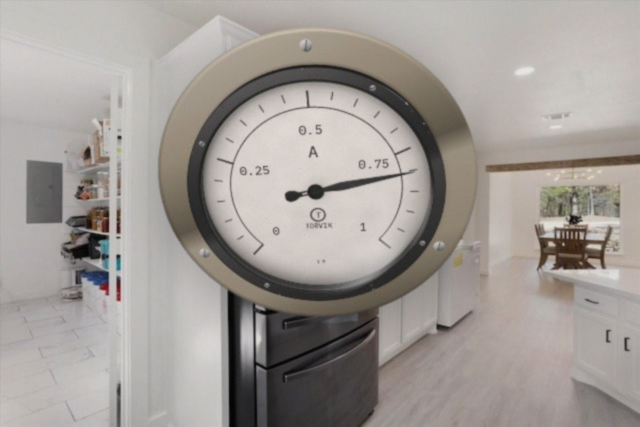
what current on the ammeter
0.8 A
